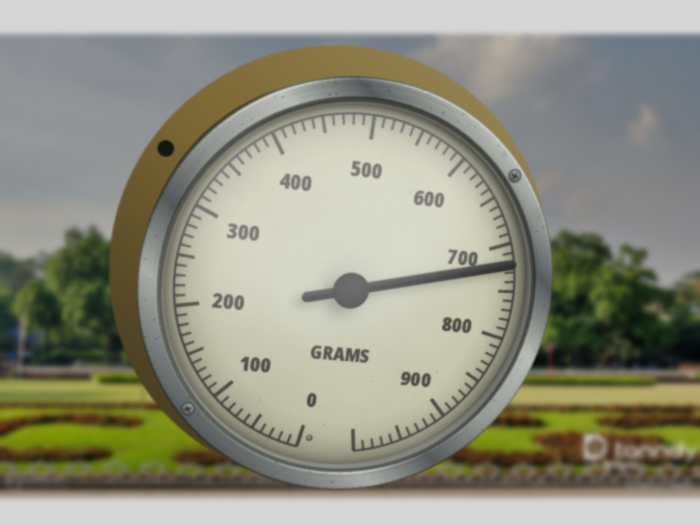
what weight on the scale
720 g
